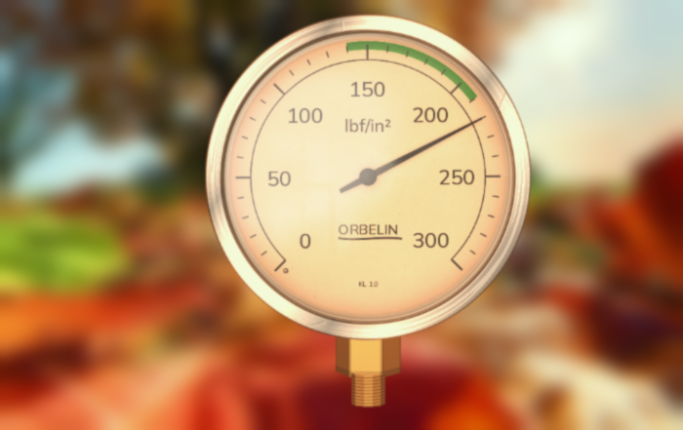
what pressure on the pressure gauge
220 psi
